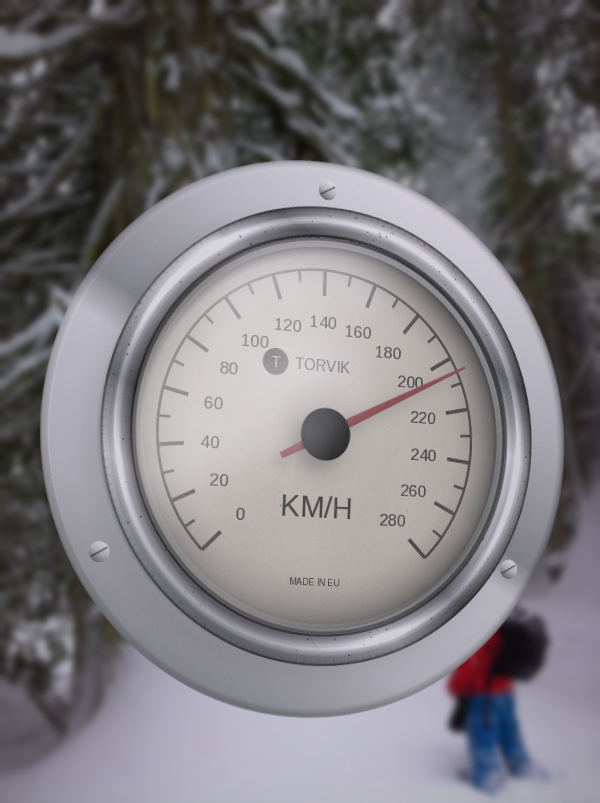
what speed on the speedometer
205 km/h
